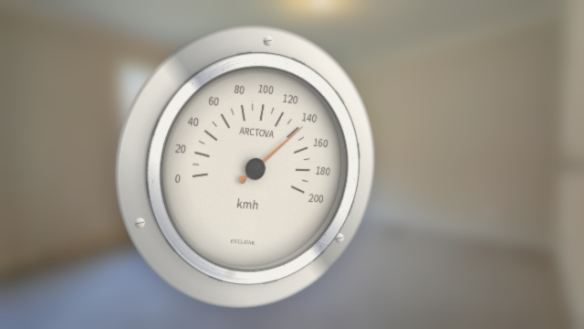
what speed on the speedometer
140 km/h
